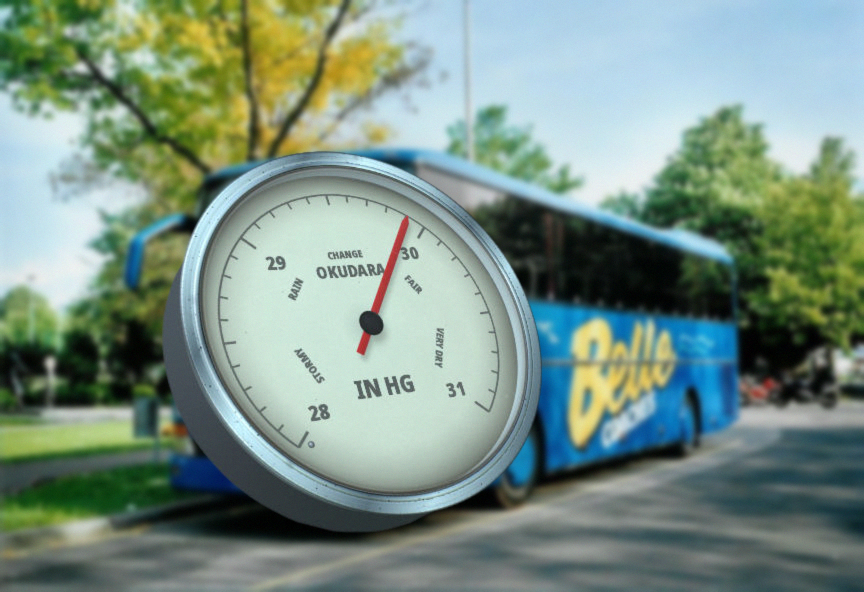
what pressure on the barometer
29.9 inHg
